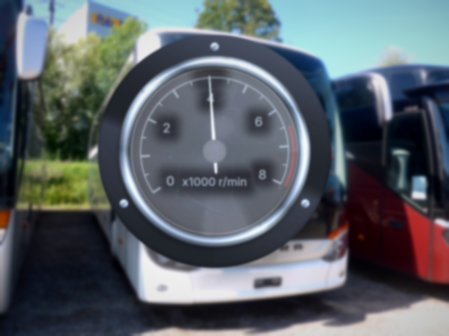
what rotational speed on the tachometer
4000 rpm
